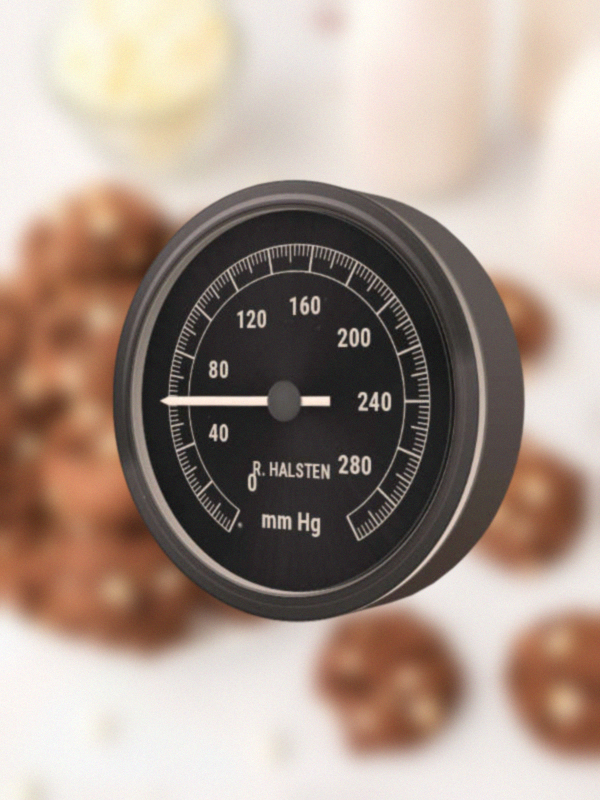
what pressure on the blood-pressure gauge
60 mmHg
